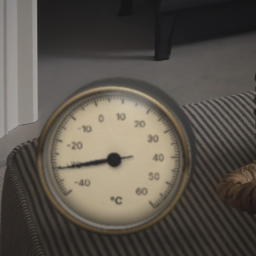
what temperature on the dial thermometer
-30 °C
